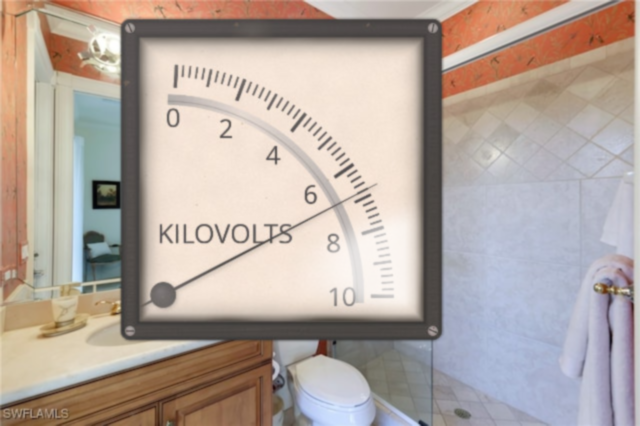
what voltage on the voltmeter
6.8 kV
